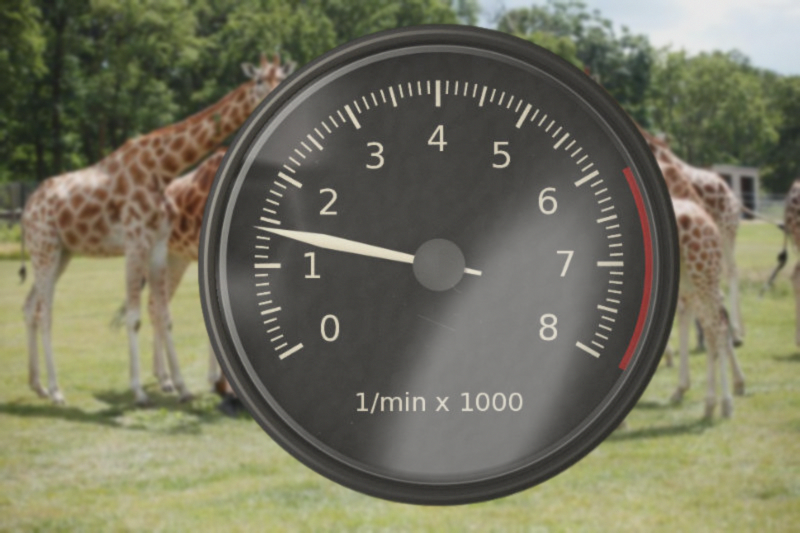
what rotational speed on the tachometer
1400 rpm
